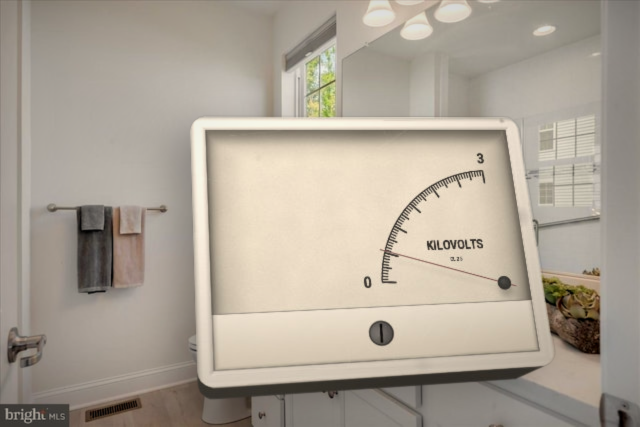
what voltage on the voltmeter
0.5 kV
